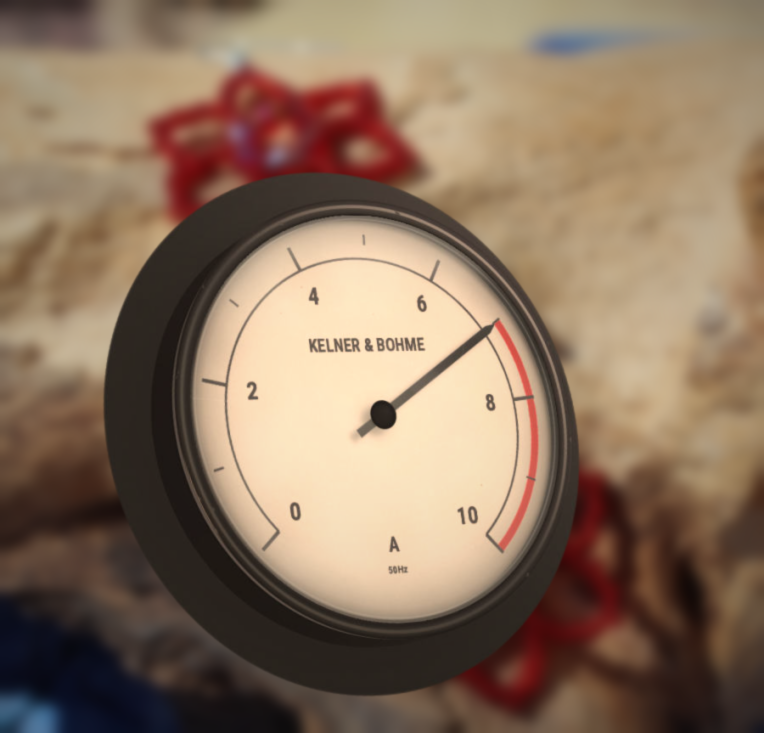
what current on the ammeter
7 A
